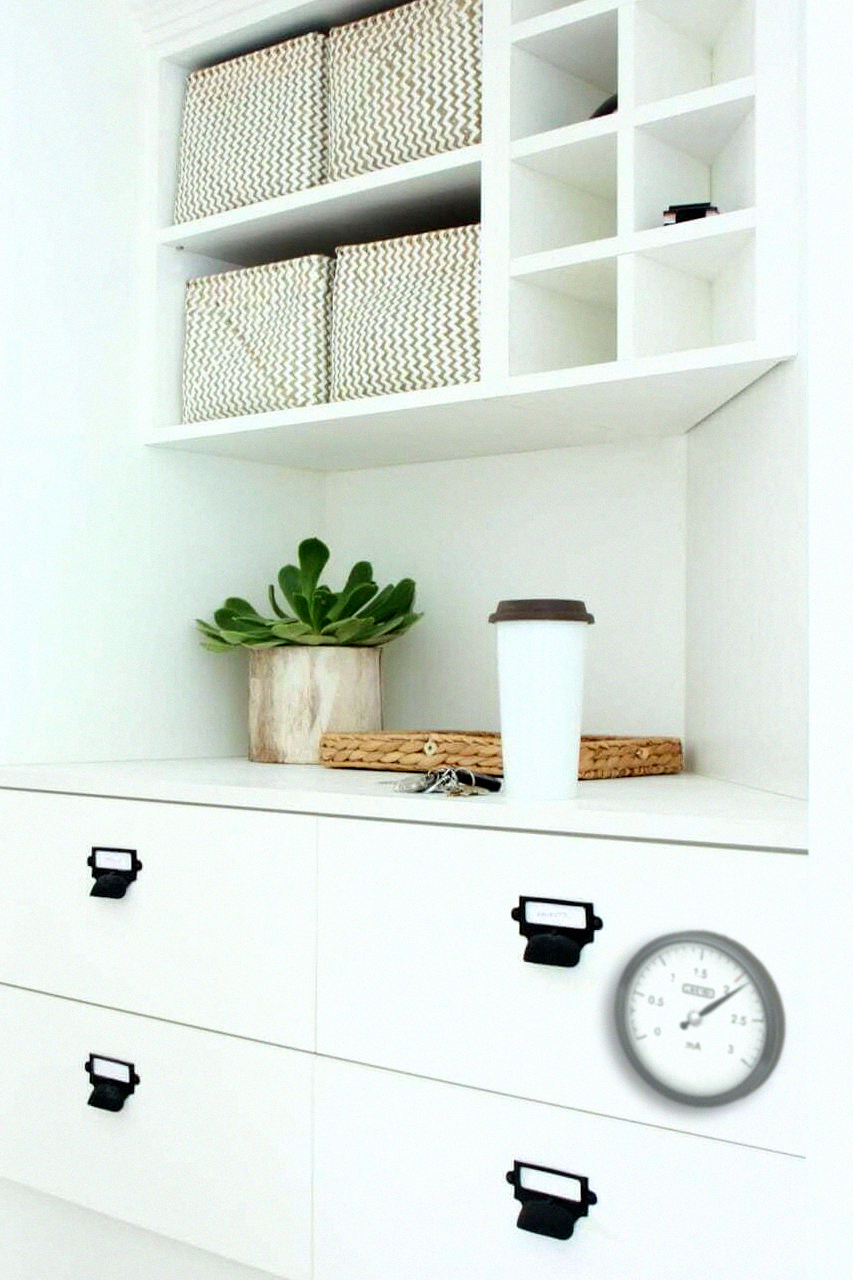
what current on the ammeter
2.1 mA
